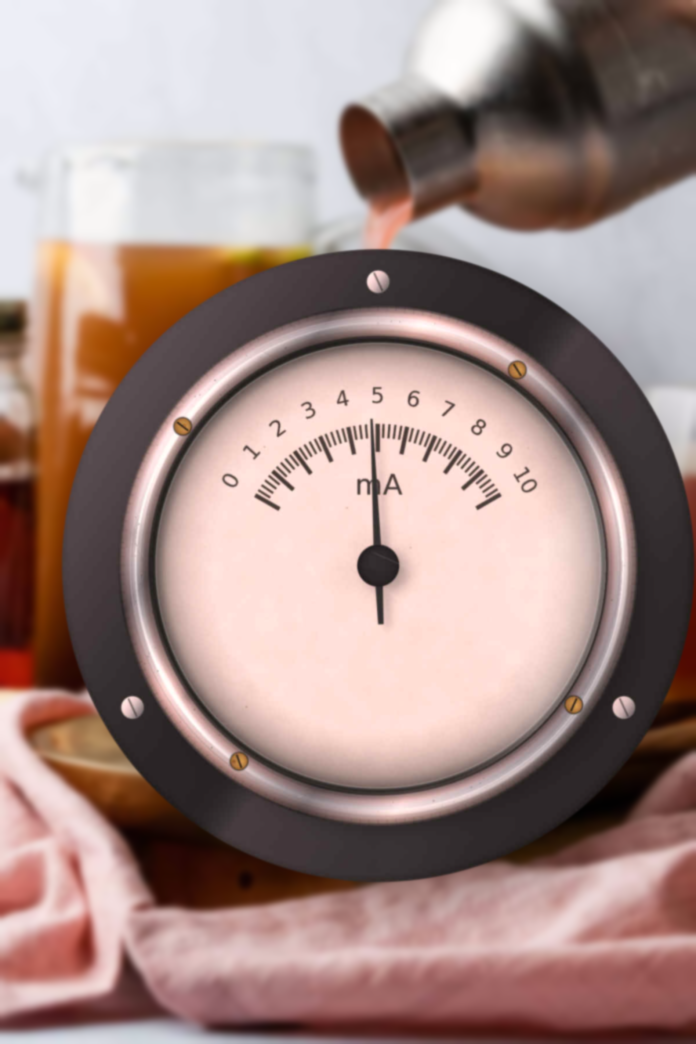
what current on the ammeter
4.8 mA
